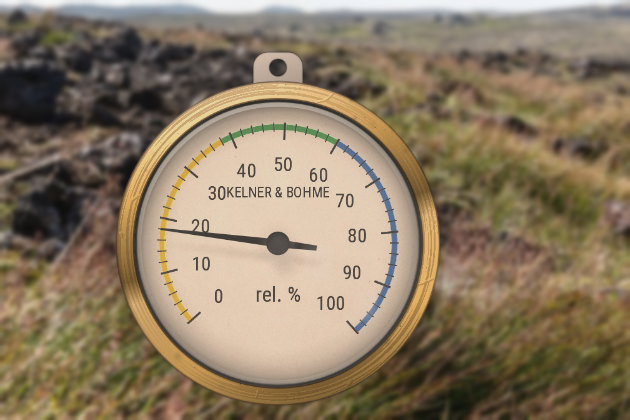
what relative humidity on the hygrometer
18 %
